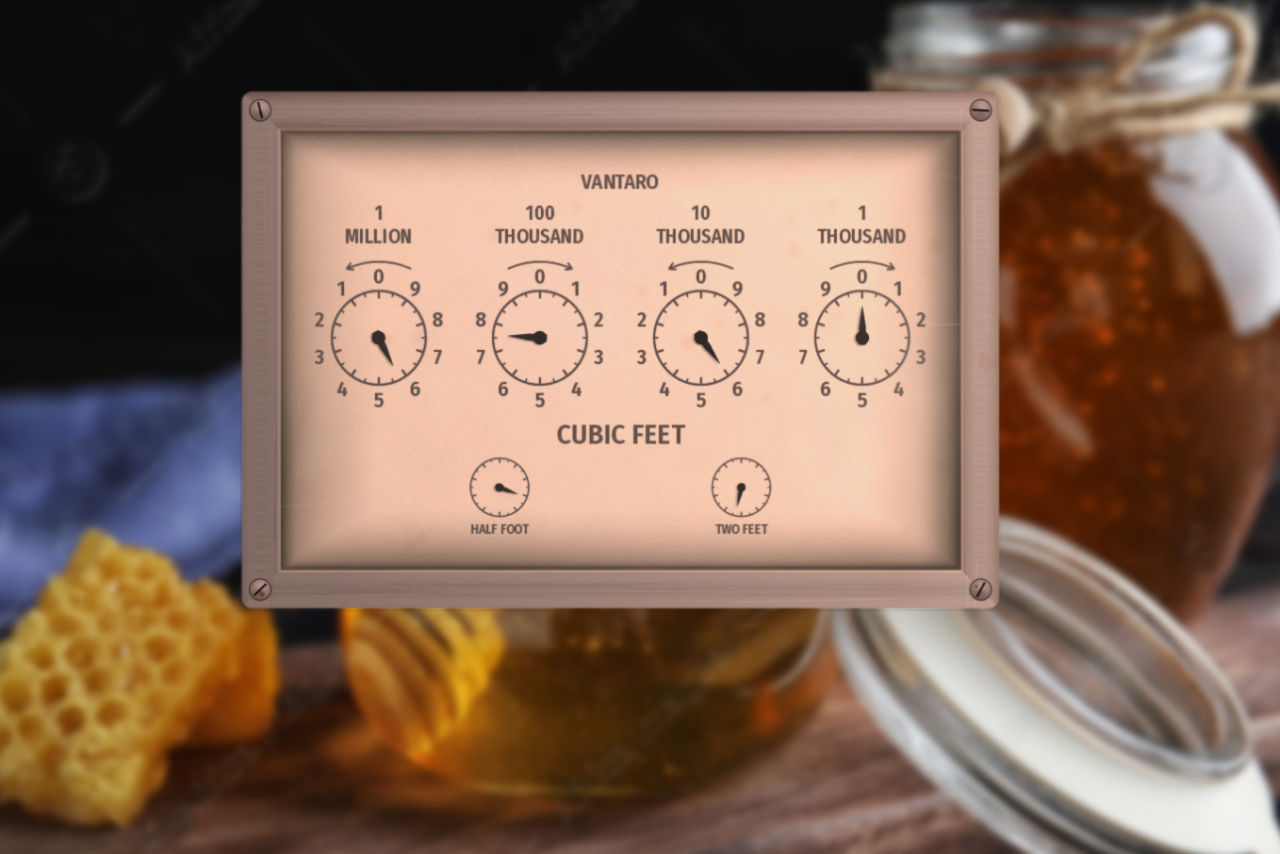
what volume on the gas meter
576000 ft³
